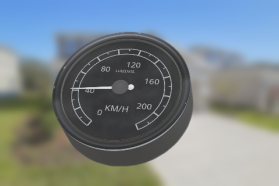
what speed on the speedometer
40 km/h
